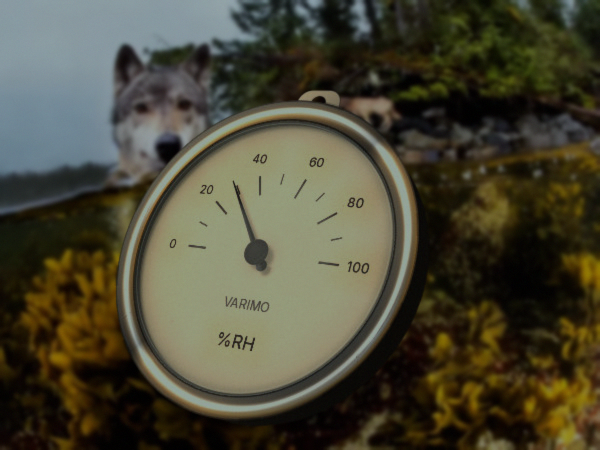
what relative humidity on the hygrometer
30 %
